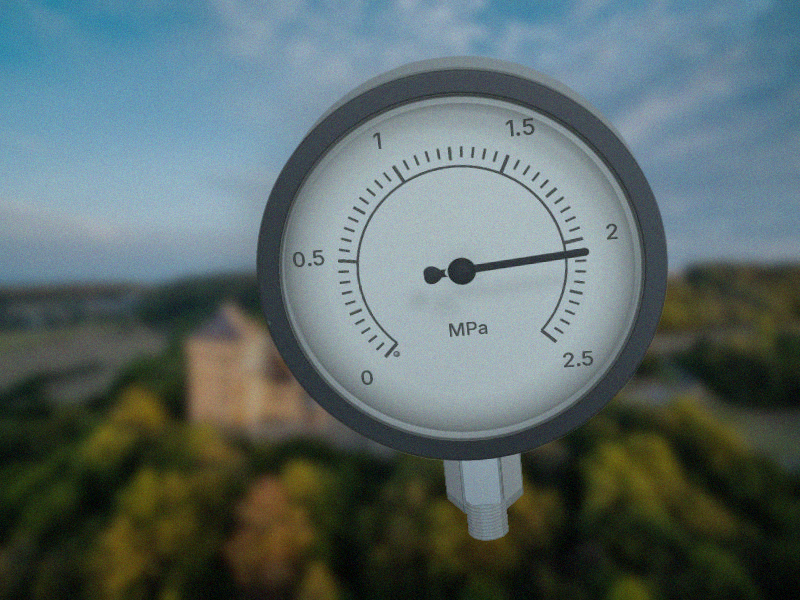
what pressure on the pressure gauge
2.05 MPa
